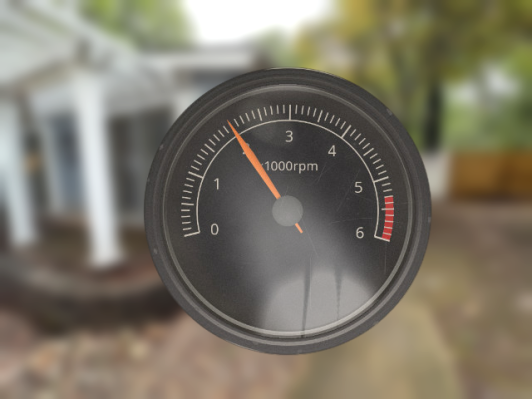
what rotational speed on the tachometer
2000 rpm
